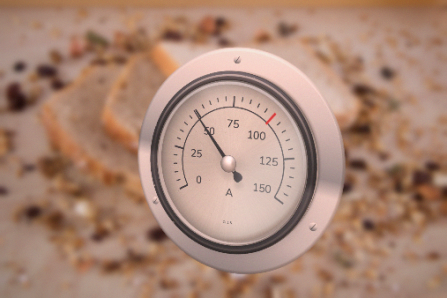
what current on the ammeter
50 A
